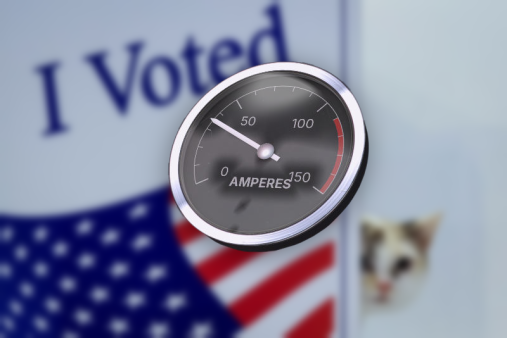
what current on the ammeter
35 A
